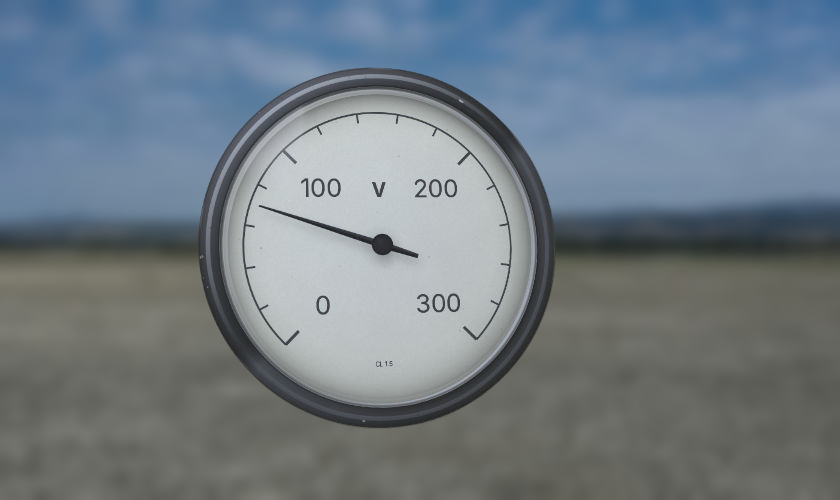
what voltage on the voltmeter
70 V
